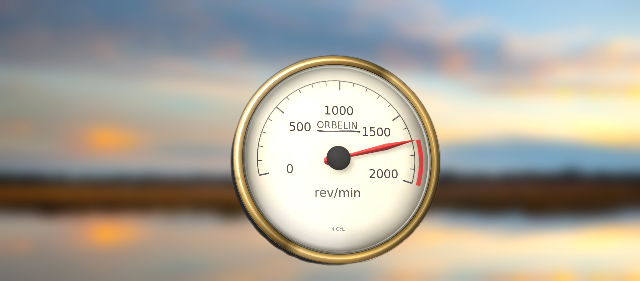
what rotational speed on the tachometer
1700 rpm
